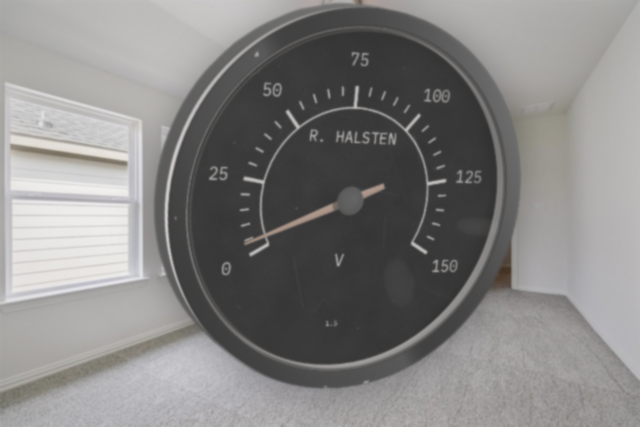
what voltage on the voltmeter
5 V
